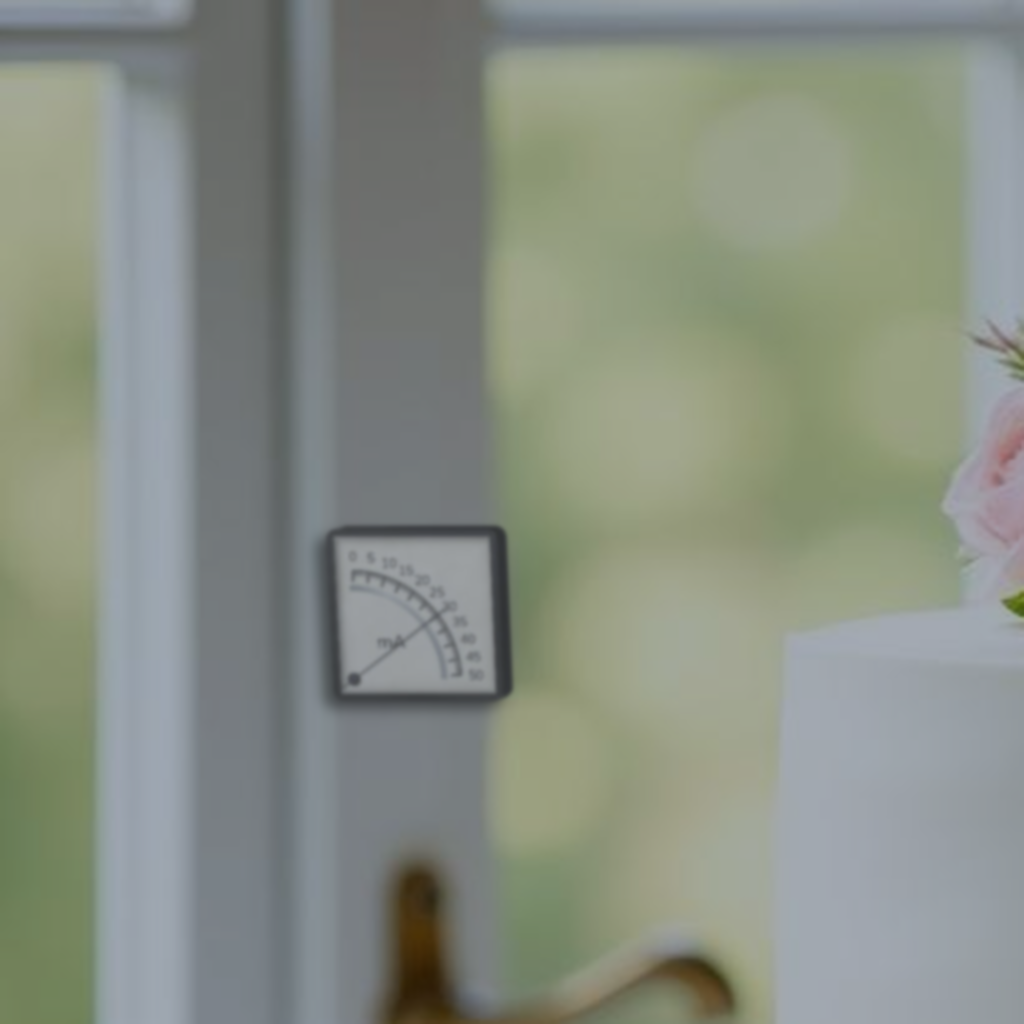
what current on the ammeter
30 mA
